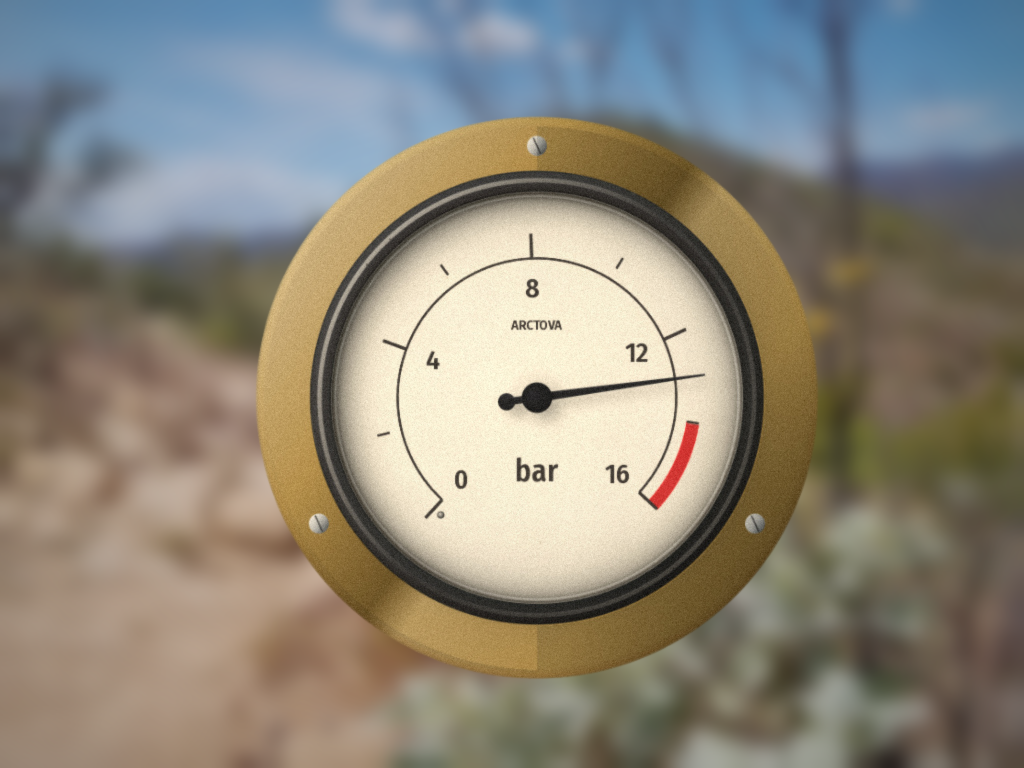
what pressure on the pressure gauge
13 bar
